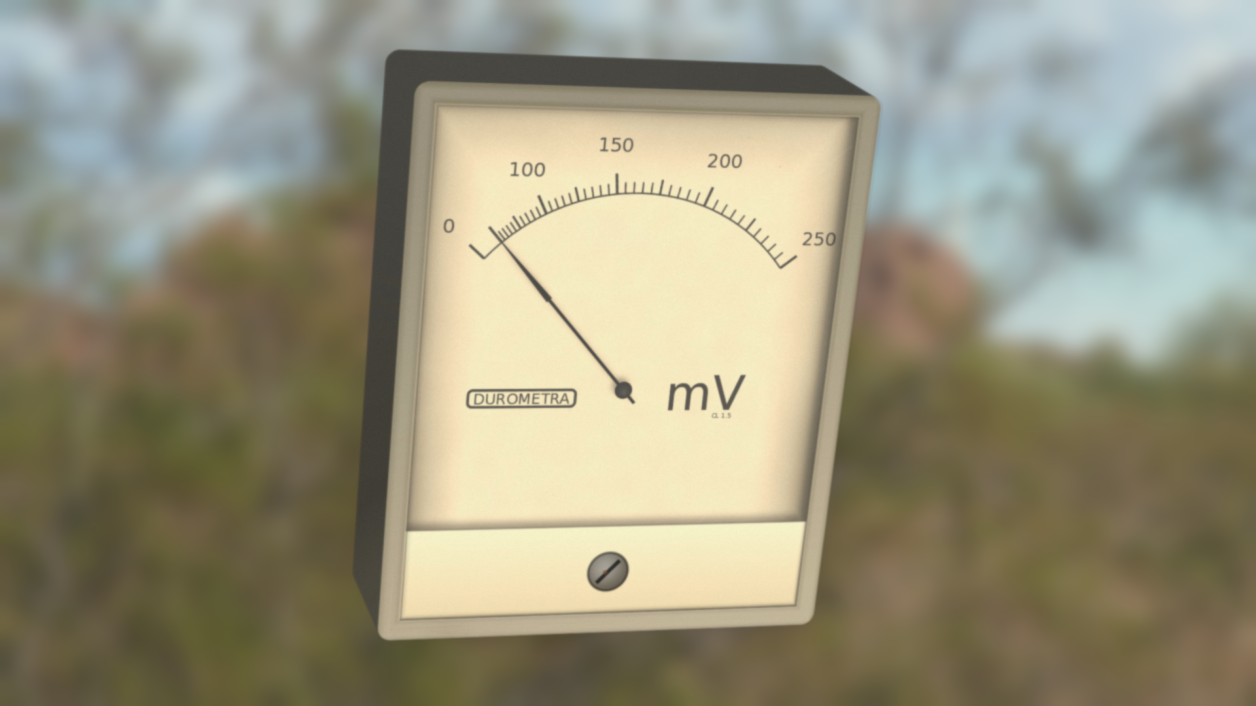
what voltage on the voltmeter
50 mV
